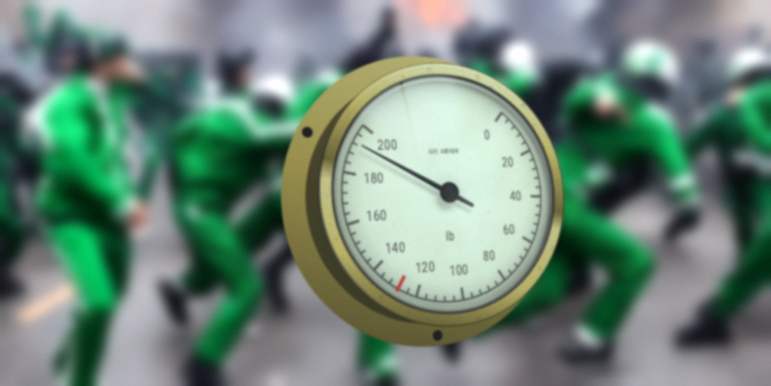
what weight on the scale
192 lb
